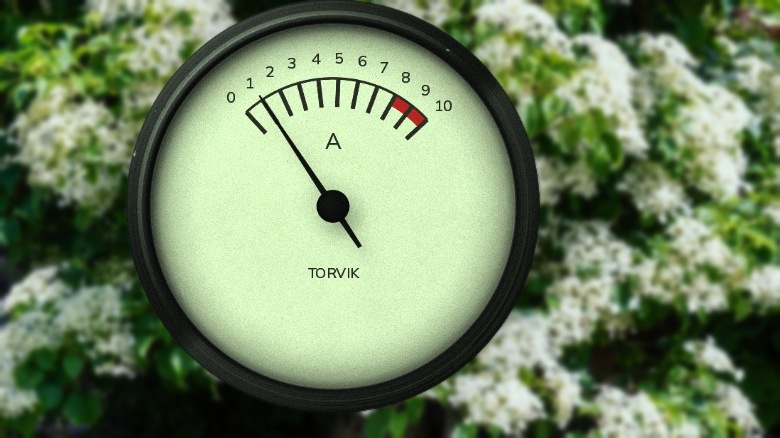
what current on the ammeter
1 A
